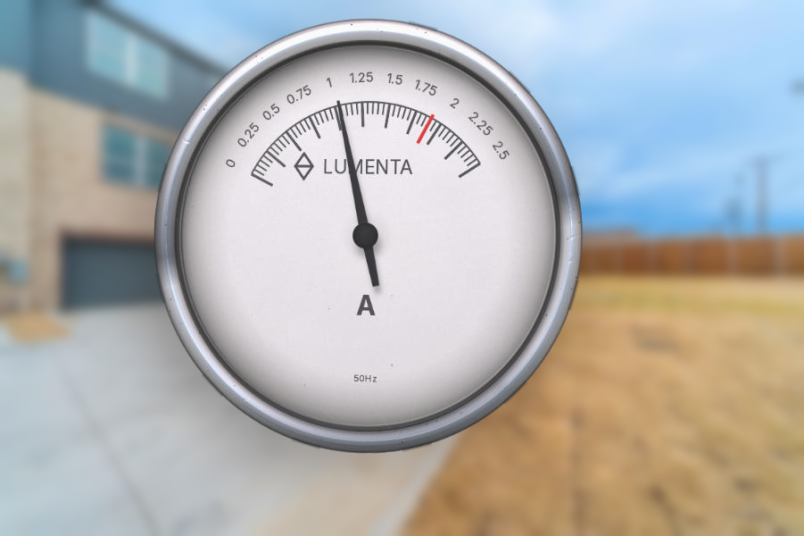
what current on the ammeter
1.05 A
